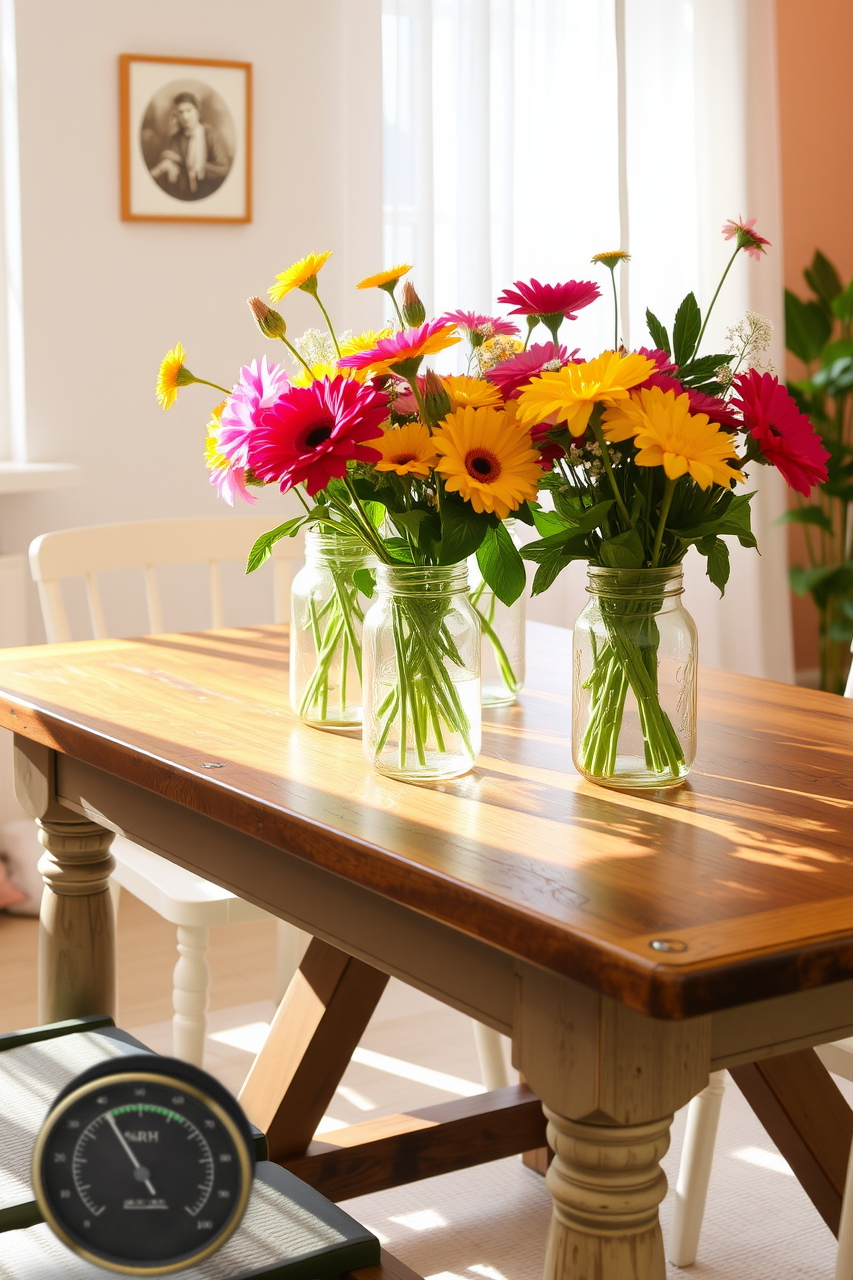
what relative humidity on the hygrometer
40 %
